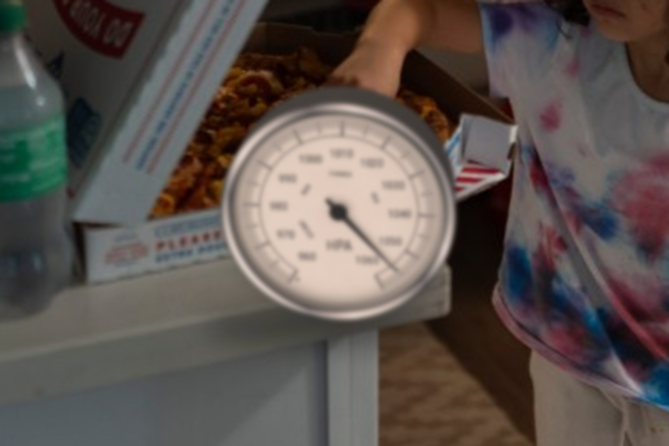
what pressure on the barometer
1055 hPa
